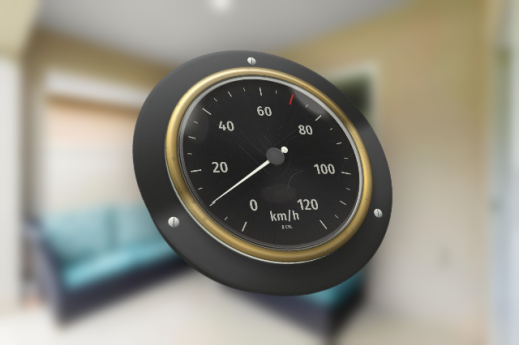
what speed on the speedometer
10 km/h
